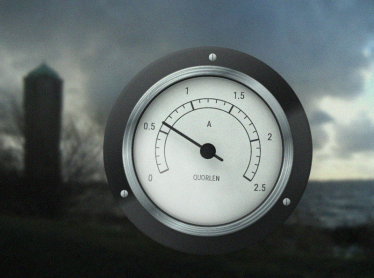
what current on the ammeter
0.6 A
